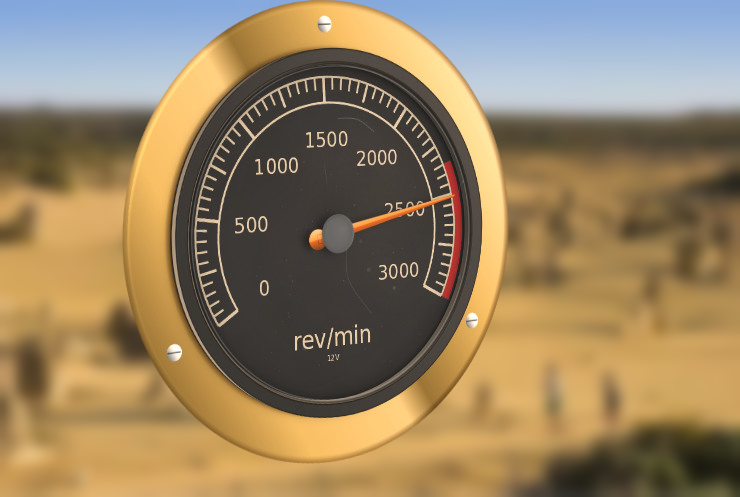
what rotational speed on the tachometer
2500 rpm
